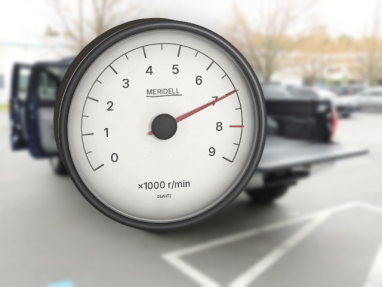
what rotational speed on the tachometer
7000 rpm
